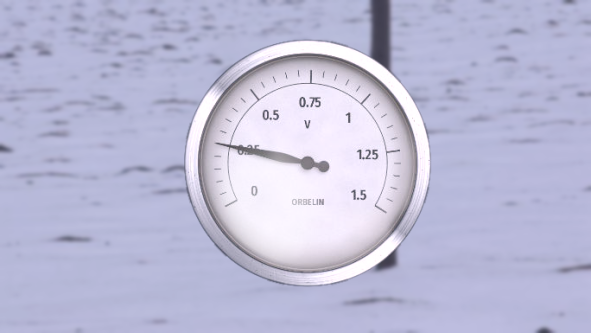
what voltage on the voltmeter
0.25 V
